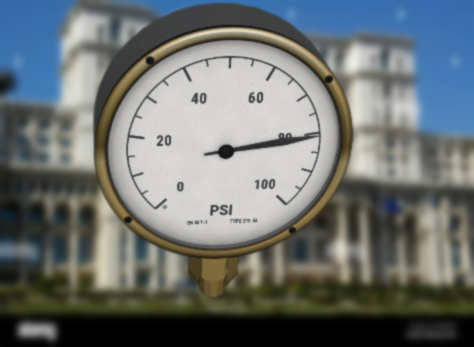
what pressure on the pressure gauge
80 psi
